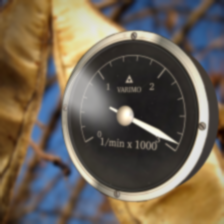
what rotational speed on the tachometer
2900 rpm
